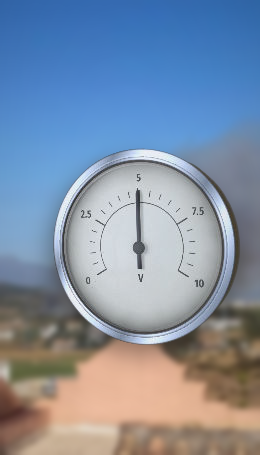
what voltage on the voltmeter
5 V
